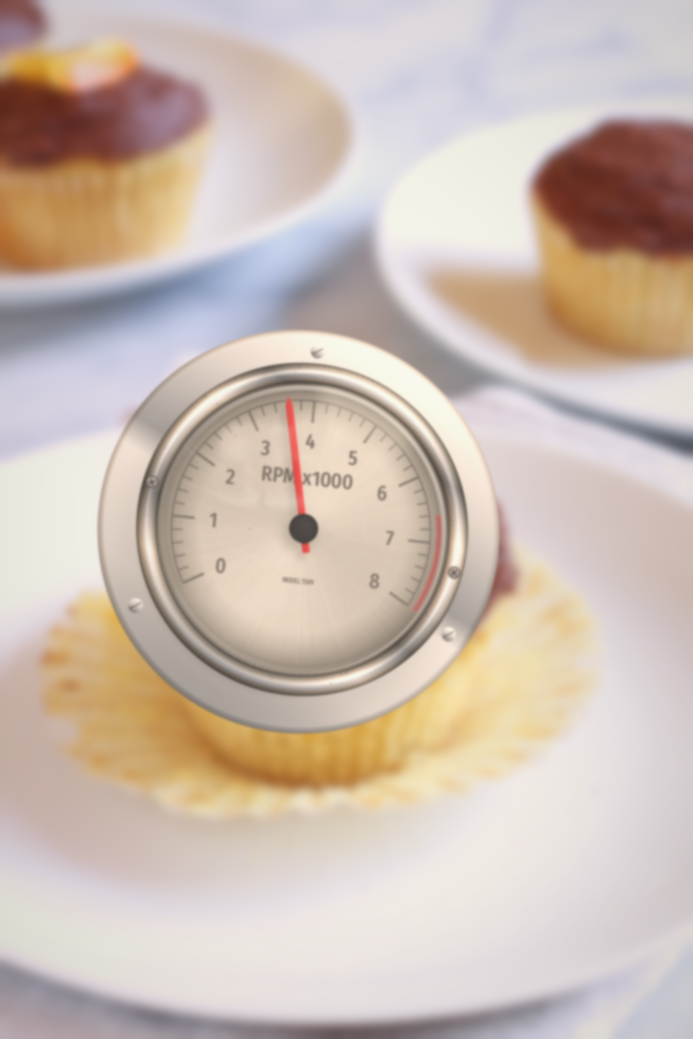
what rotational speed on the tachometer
3600 rpm
